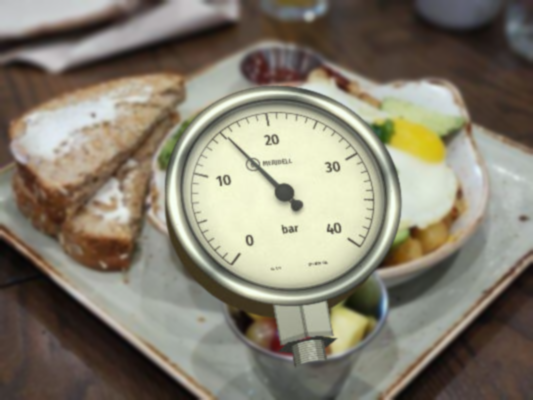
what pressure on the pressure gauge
15 bar
